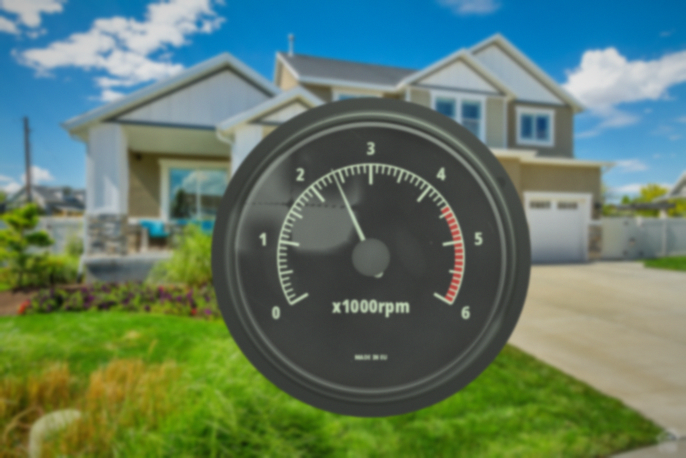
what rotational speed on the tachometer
2400 rpm
